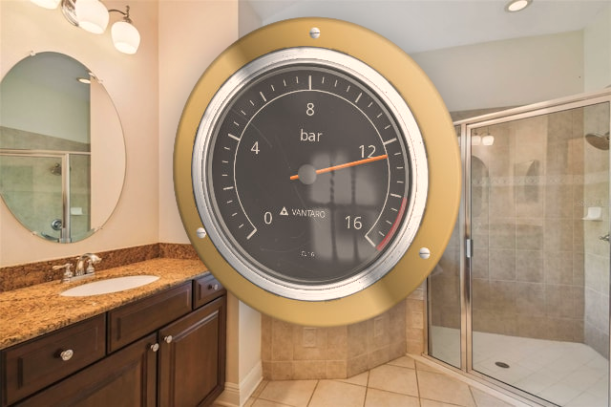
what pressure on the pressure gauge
12.5 bar
